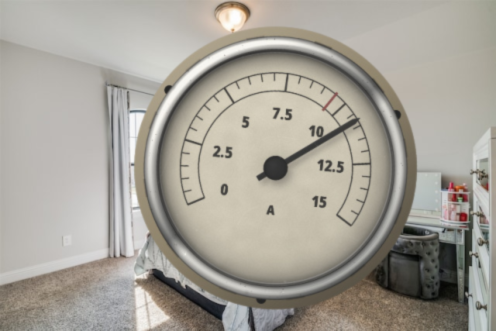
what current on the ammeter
10.75 A
